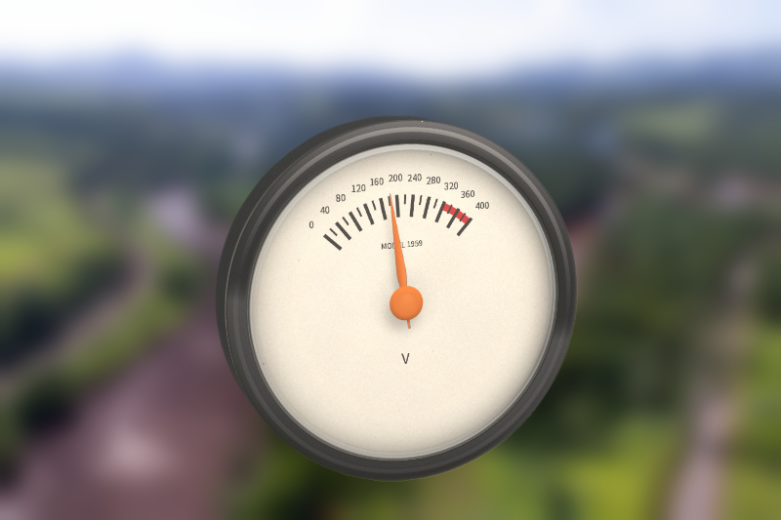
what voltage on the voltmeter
180 V
